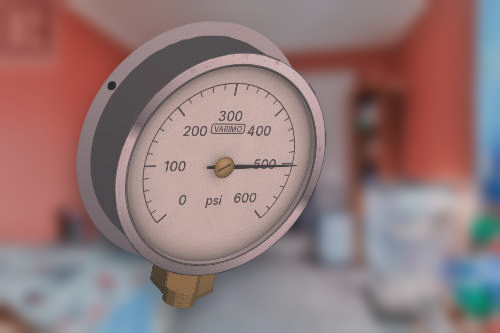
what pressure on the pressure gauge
500 psi
